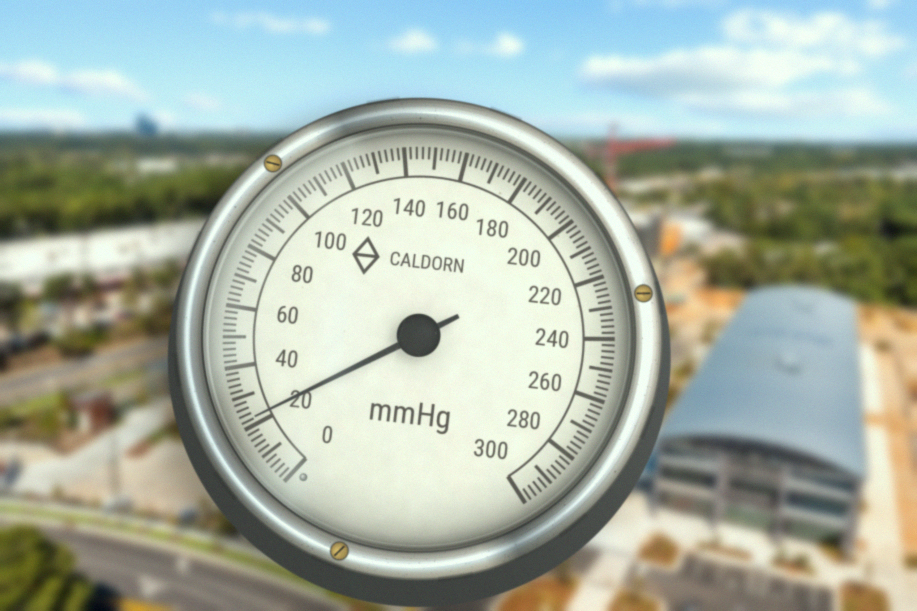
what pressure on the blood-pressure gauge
22 mmHg
